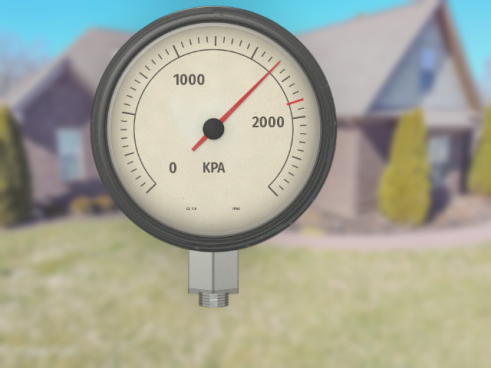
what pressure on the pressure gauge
1650 kPa
